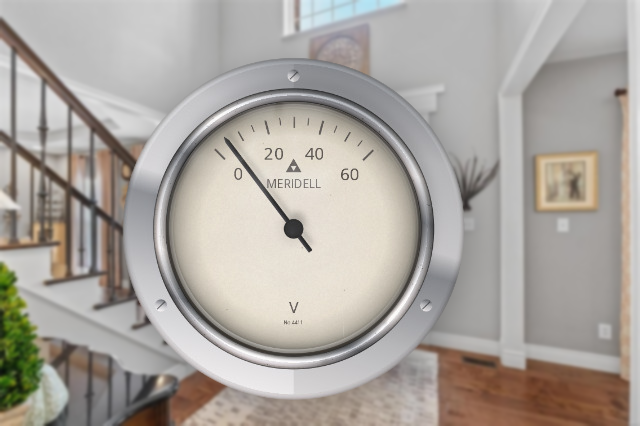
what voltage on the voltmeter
5 V
